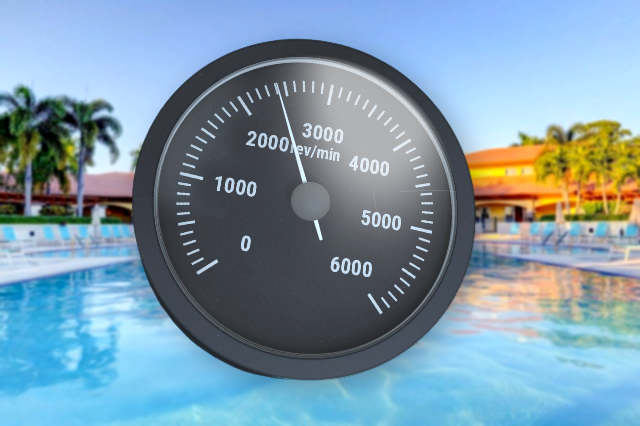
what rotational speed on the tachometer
2400 rpm
